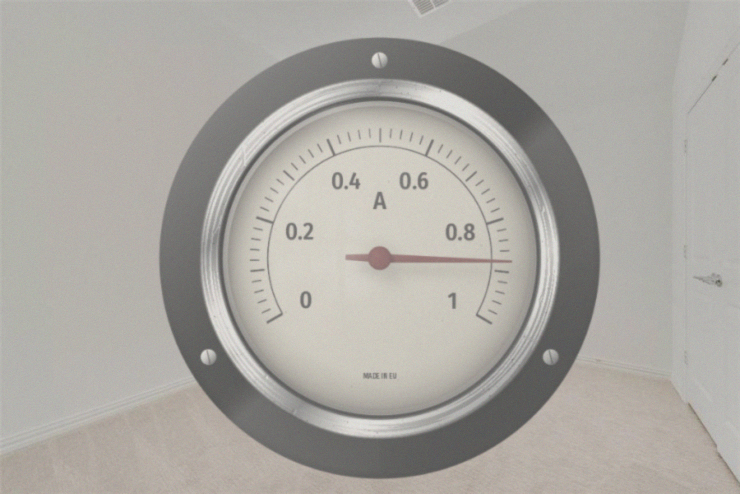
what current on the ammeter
0.88 A
